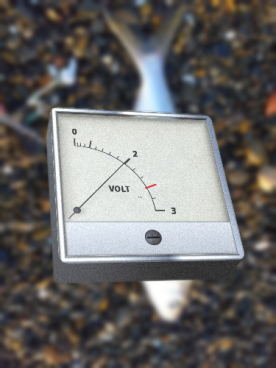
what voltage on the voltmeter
2 V
